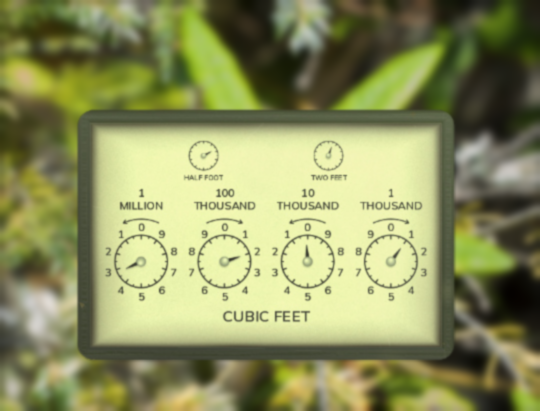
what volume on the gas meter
320100 ft³
